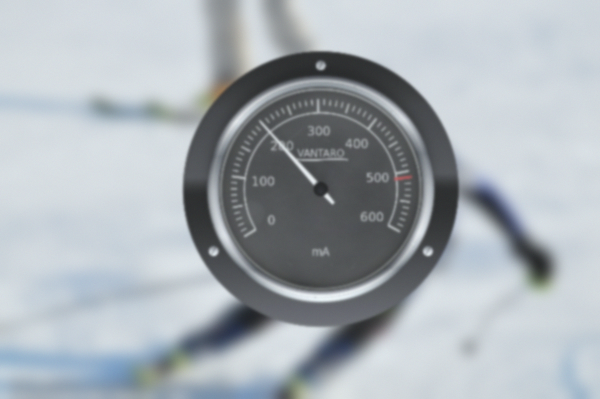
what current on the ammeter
200 mA
